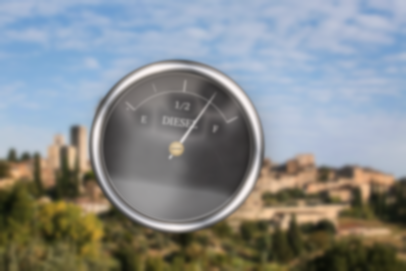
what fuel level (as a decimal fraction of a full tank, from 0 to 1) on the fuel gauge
0.75
